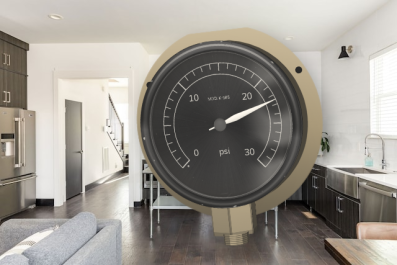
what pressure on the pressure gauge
22.5 psi
